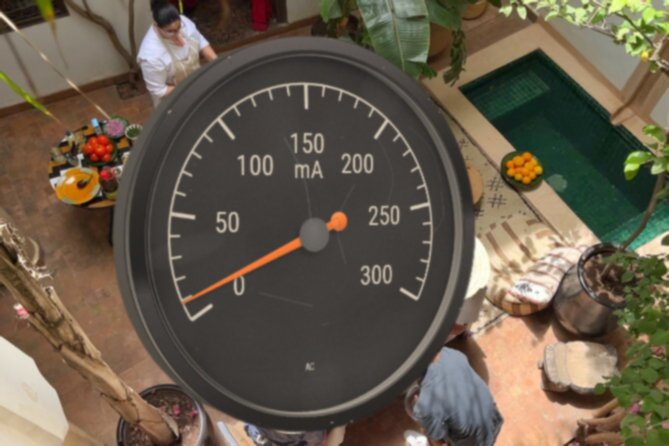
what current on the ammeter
10 mA
